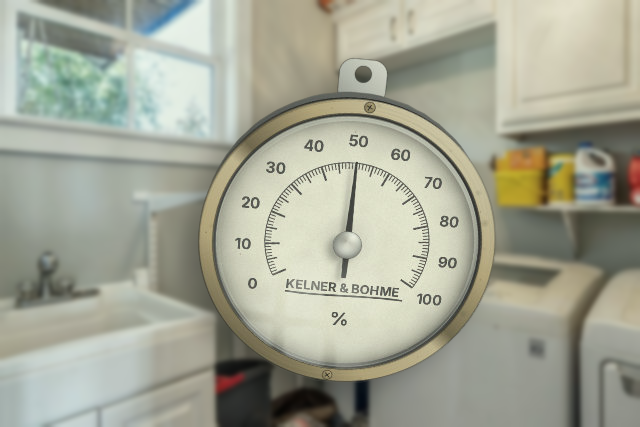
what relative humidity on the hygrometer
50 %
